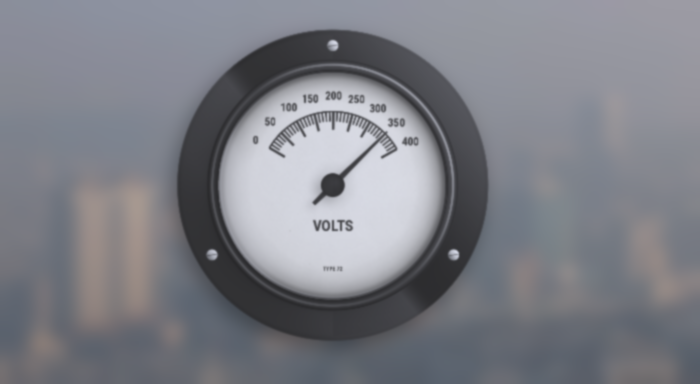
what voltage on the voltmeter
350 V
